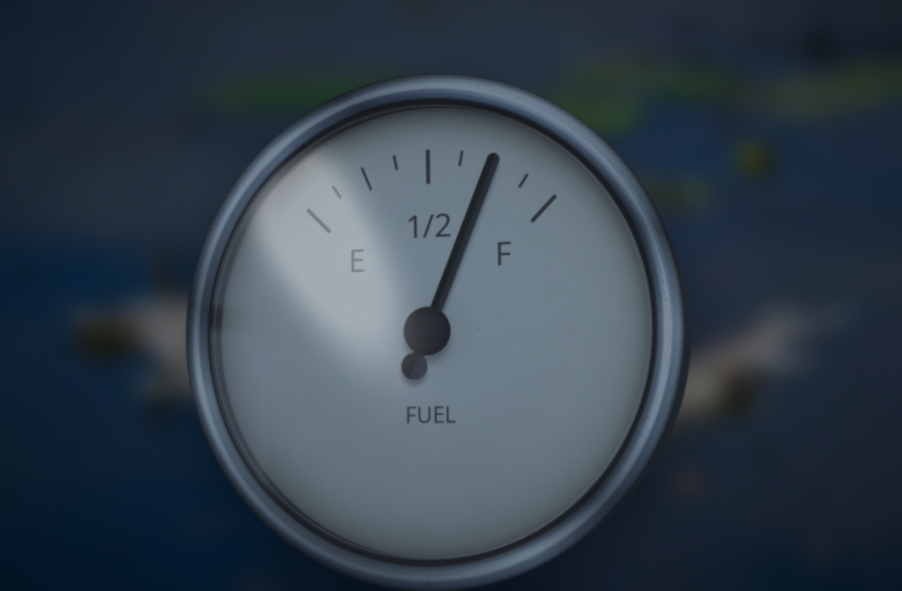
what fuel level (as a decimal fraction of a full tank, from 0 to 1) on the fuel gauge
0.75
